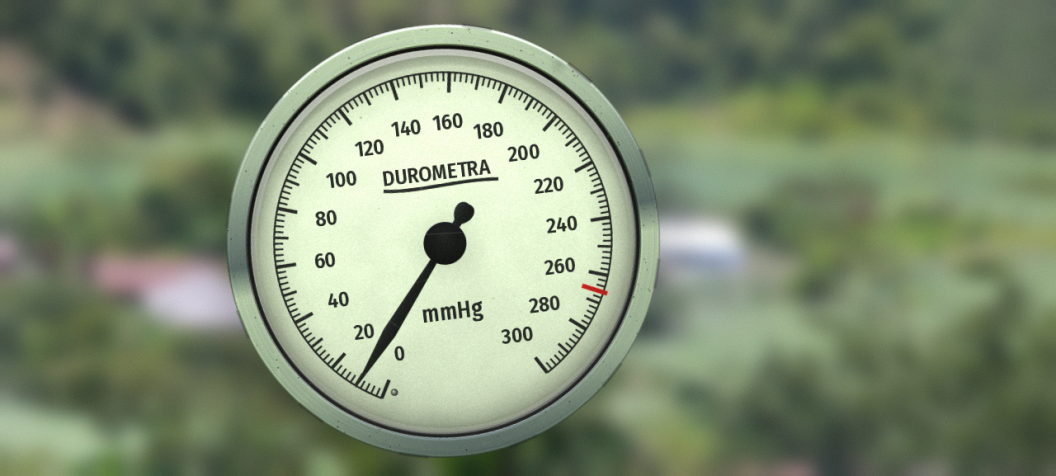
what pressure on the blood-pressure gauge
10 mmHg
